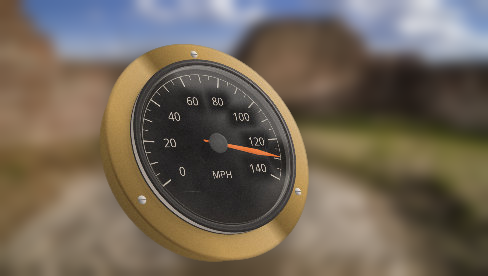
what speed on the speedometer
130 mph
